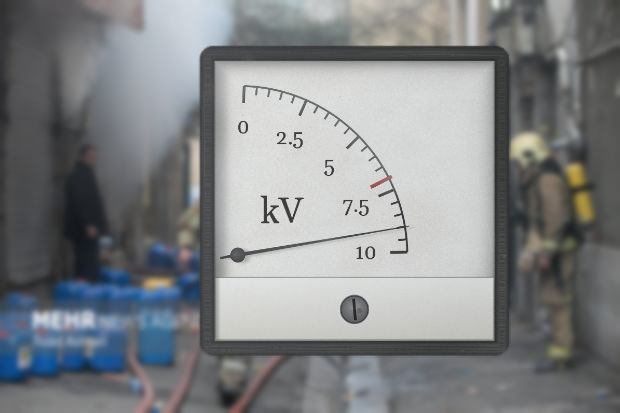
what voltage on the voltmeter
9 kV
